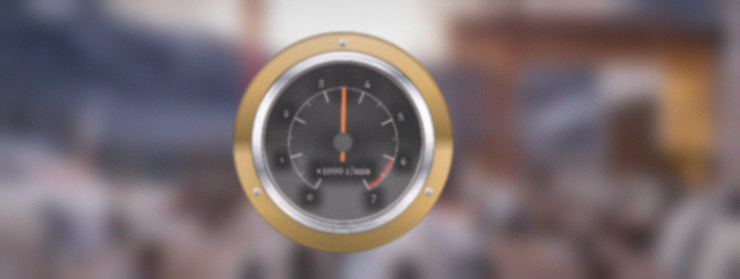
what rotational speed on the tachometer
3500 rpm
